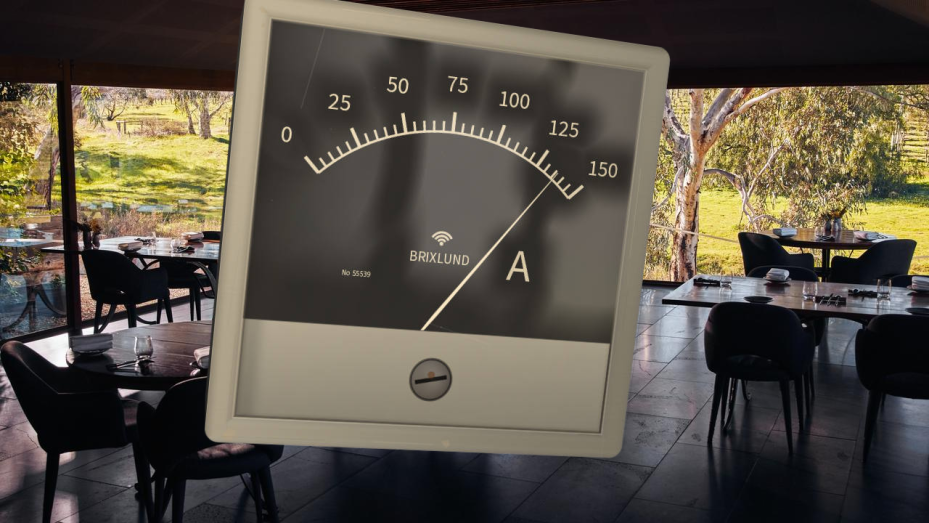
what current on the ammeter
135 A
